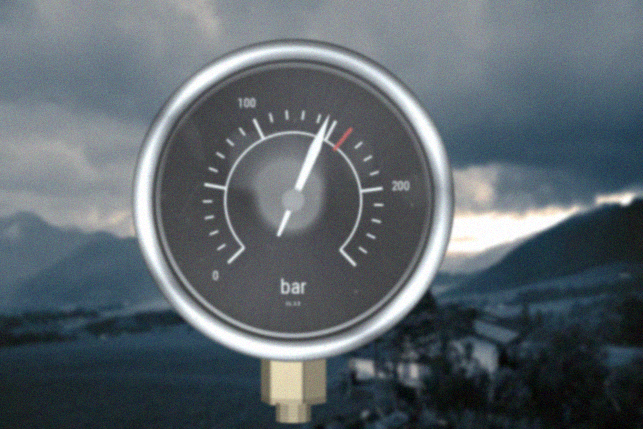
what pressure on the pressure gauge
145 bar
